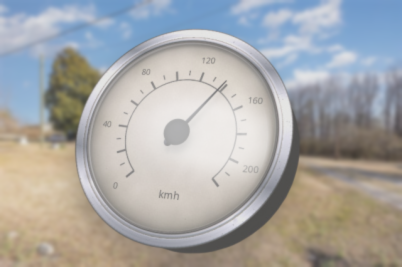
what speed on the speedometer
140 km/h
